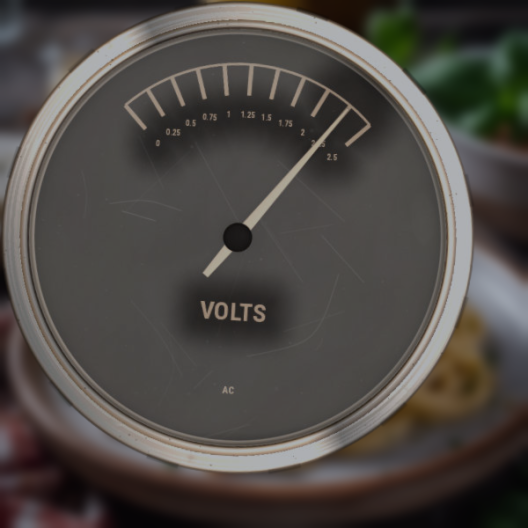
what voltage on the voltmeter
2.25 V
